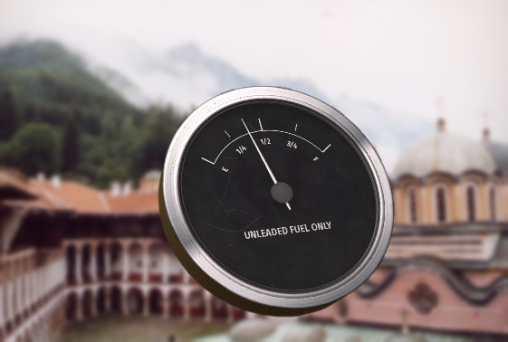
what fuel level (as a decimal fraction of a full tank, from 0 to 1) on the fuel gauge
0.375
